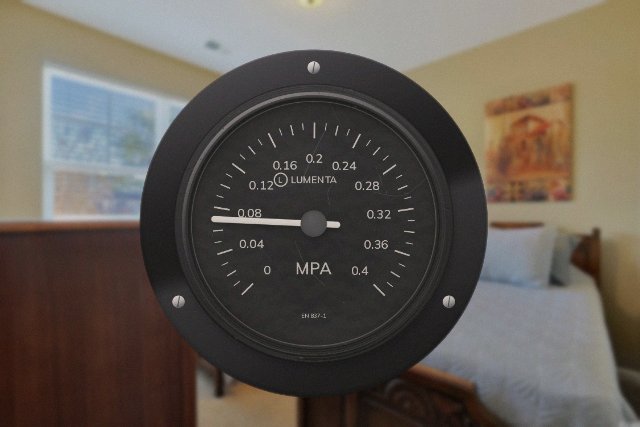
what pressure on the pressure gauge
0.07 MPa
